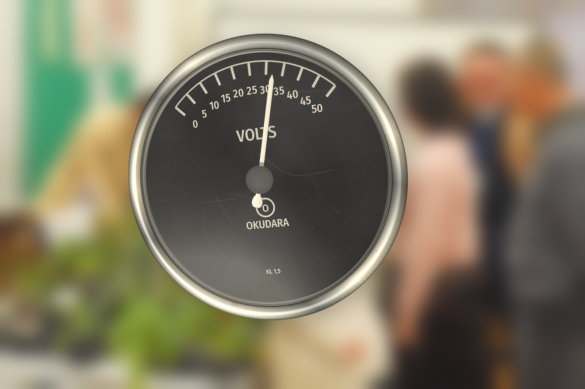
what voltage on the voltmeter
32.5 V
